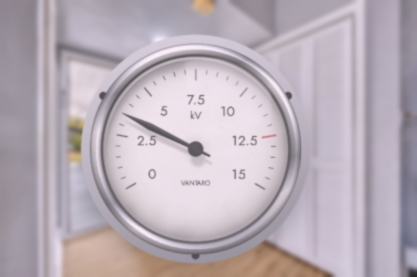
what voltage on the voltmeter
3.5 kV
